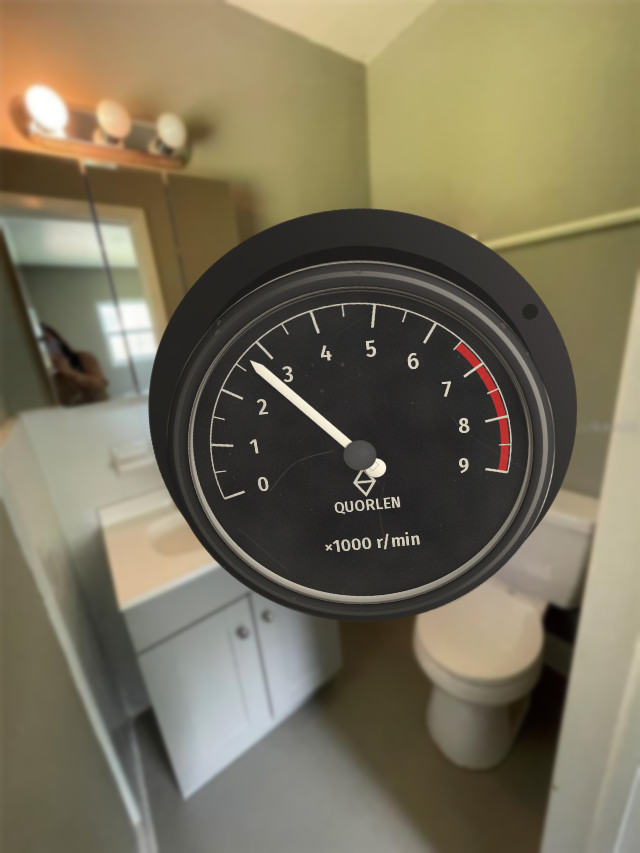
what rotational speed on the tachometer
2750 rpm
